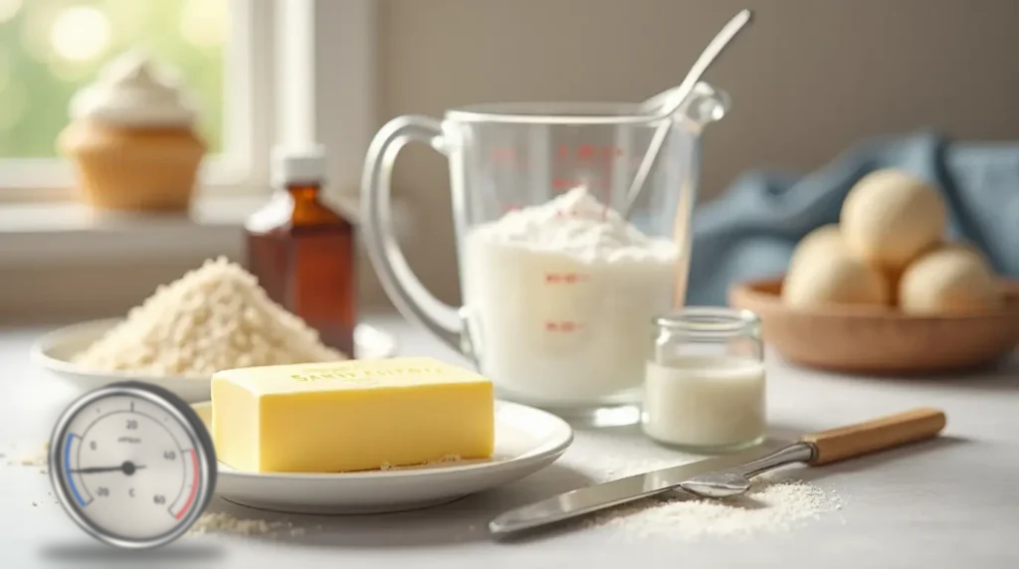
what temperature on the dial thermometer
-10 °C
